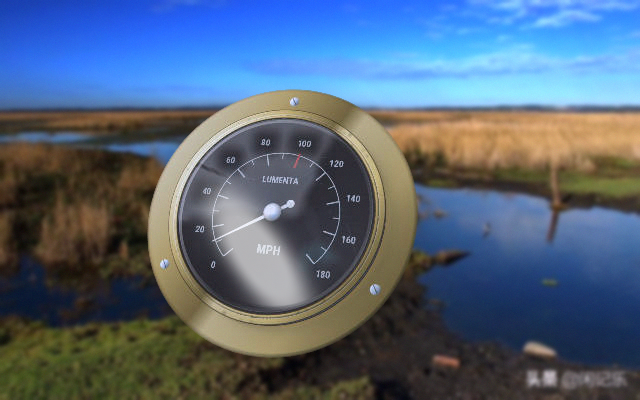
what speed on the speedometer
10 mph
